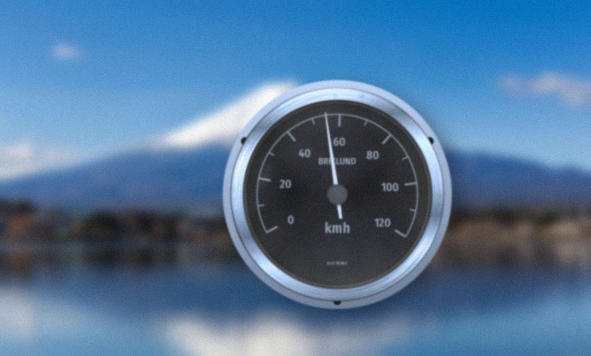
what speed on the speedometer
55 km/h
